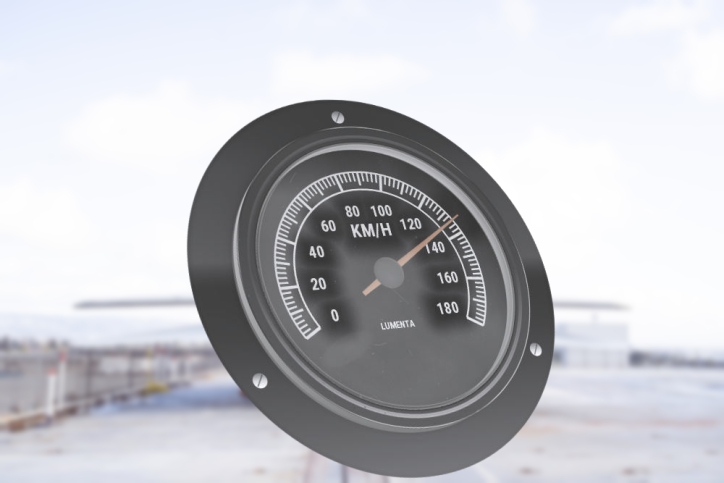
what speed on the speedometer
134 km/h
